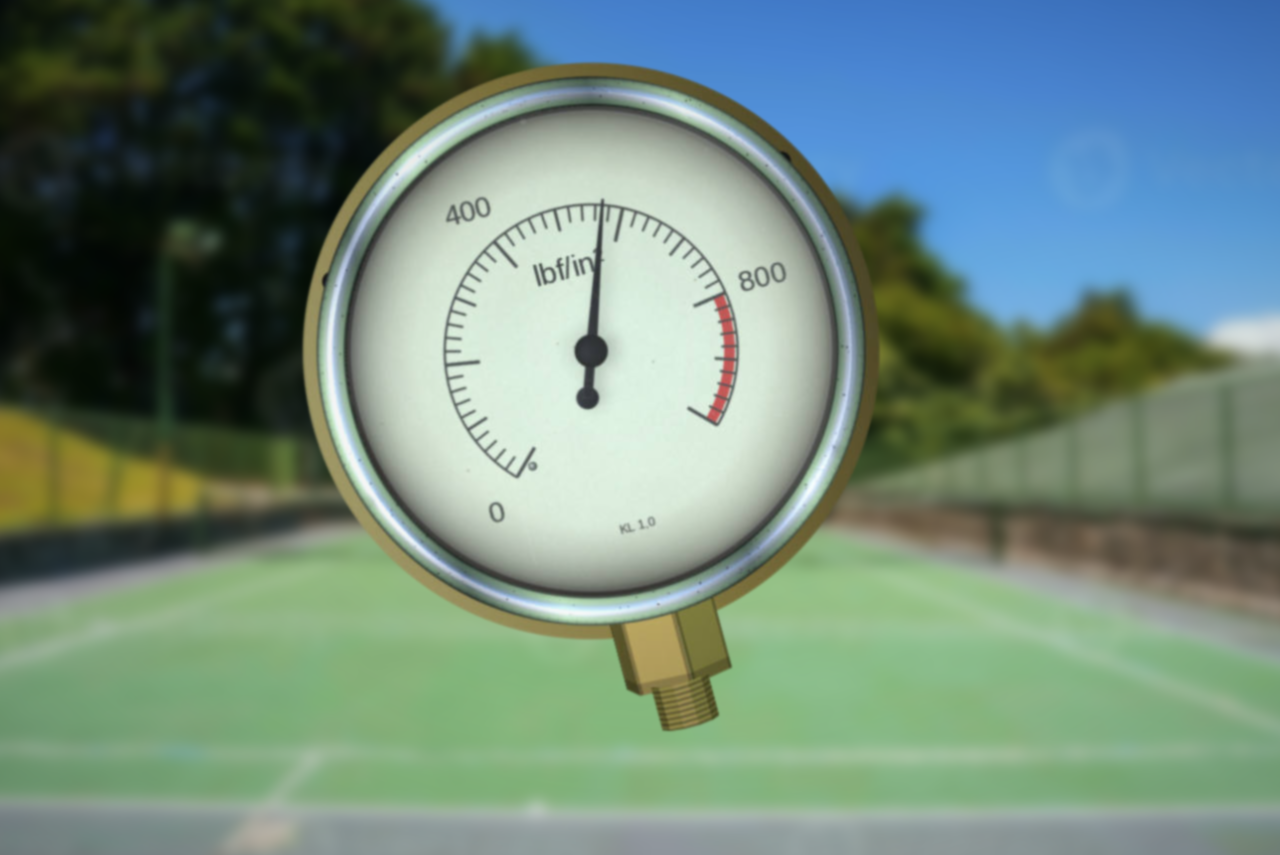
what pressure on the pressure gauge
570 psi
